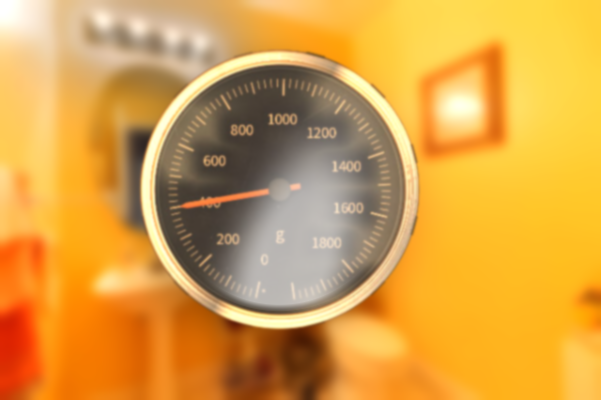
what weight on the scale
400 g
